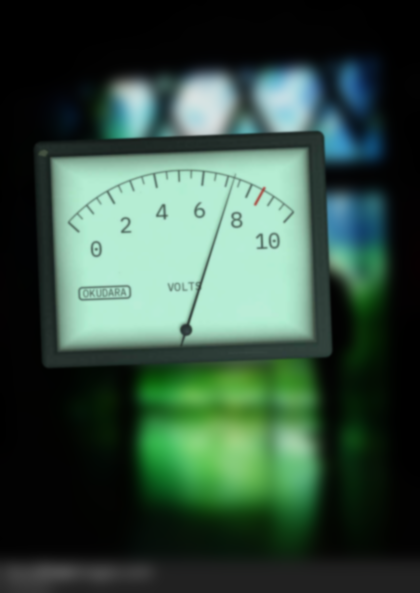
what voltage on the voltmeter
7.25 V
